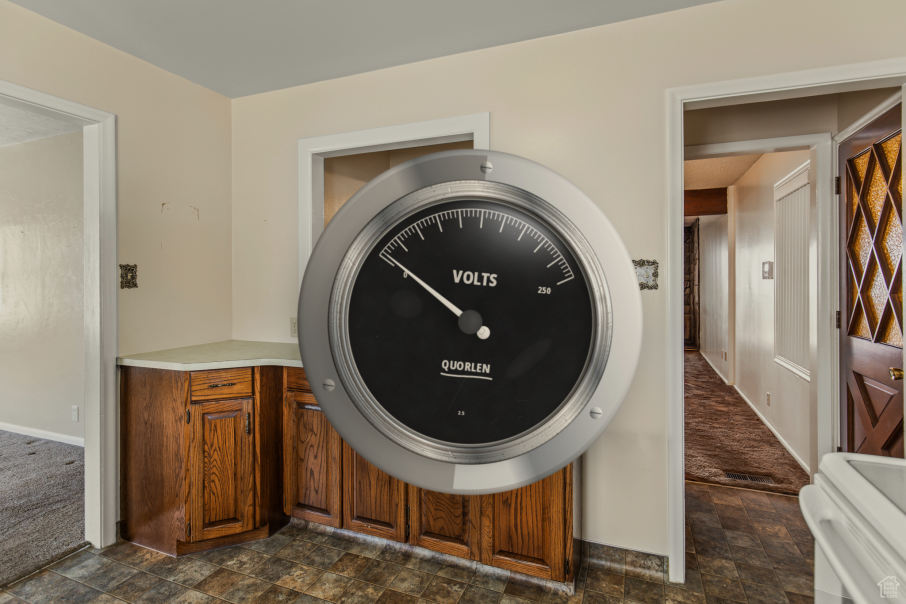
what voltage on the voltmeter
5 V
